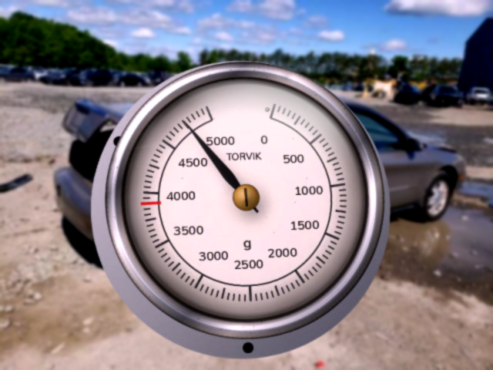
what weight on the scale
4750 g
